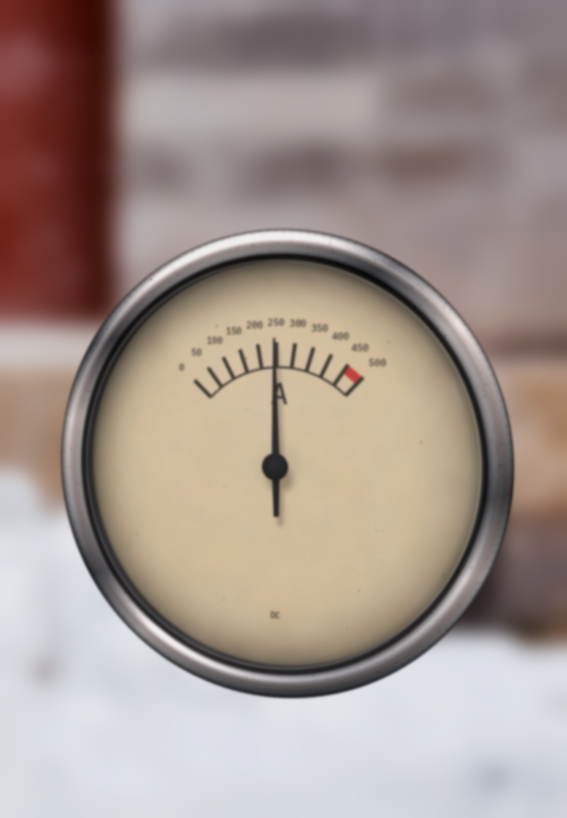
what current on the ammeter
250 A
